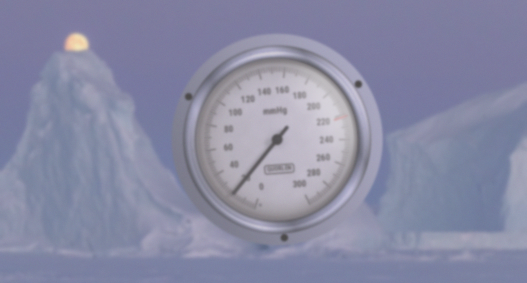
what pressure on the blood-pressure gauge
20 mmHg
